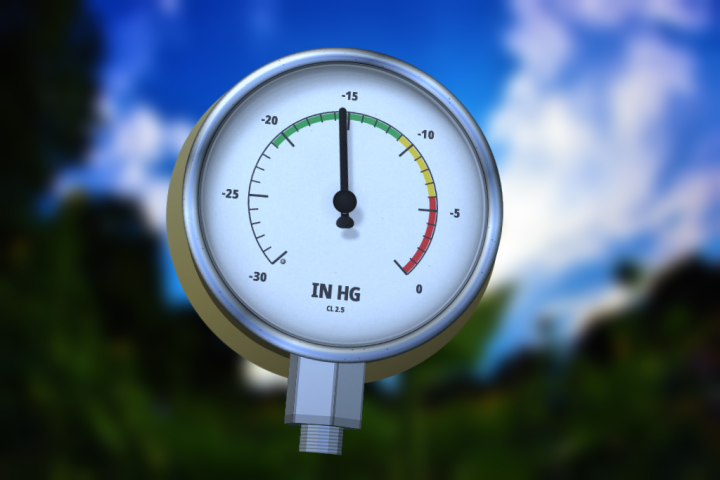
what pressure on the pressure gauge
-15.5 inHg
